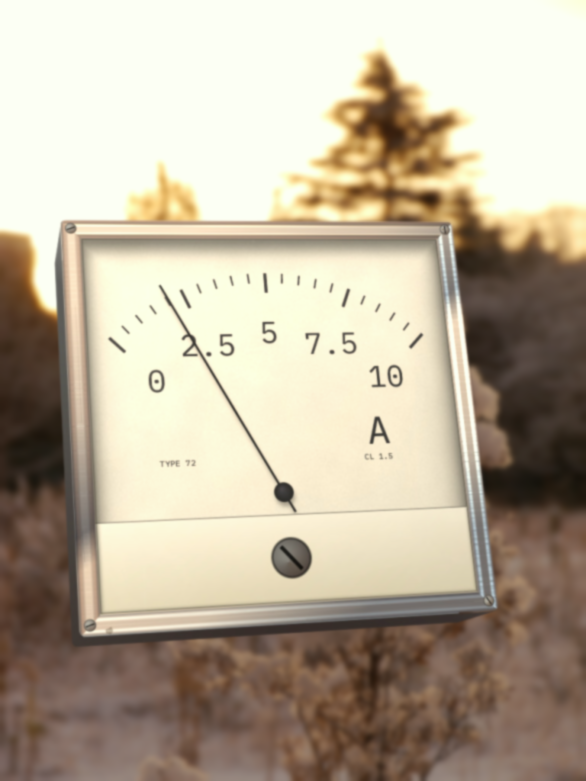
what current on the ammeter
2 A
